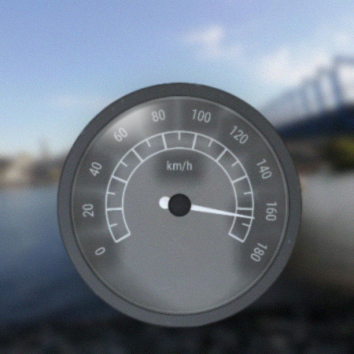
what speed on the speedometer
165 km/h
